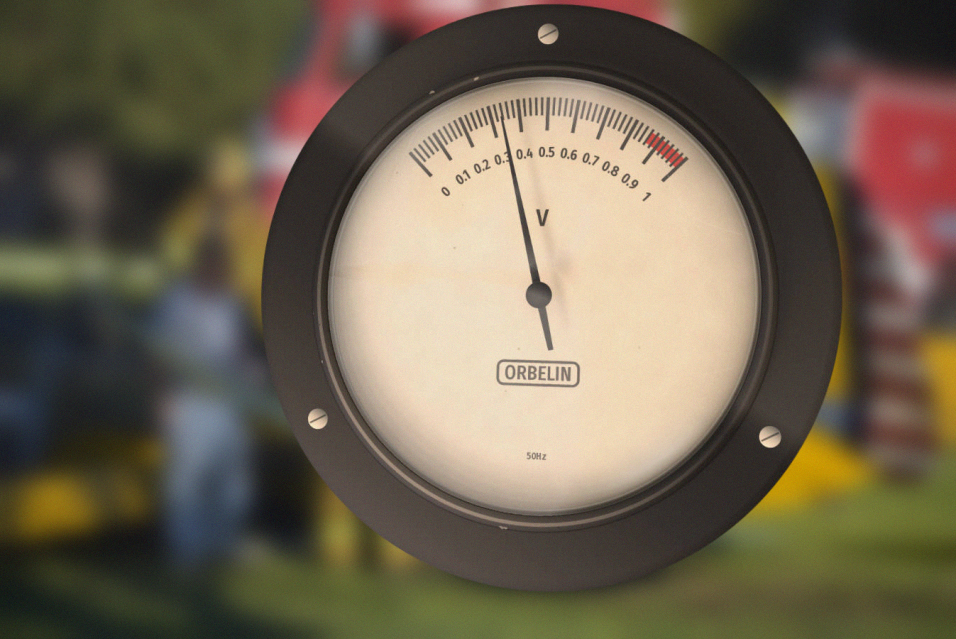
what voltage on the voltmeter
0.34 V
